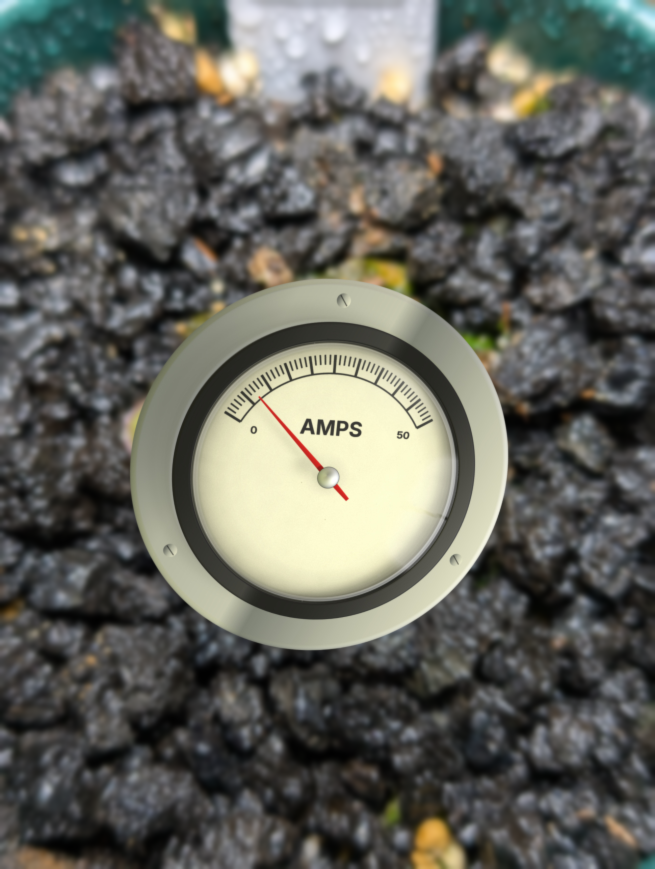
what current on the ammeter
7 A
